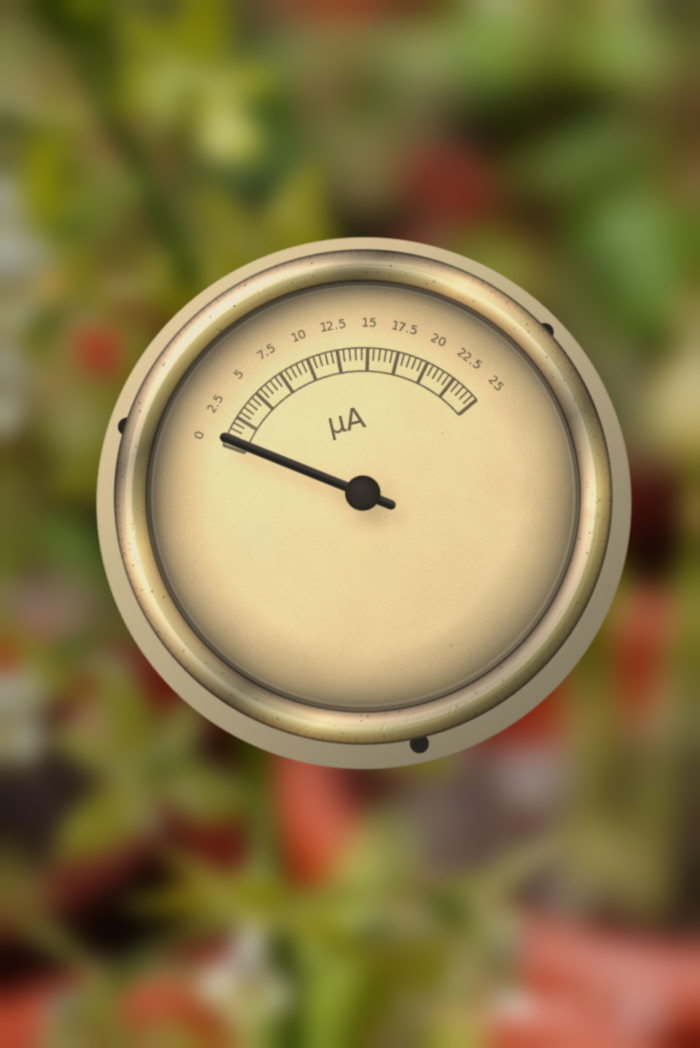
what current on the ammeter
0.5 µA
